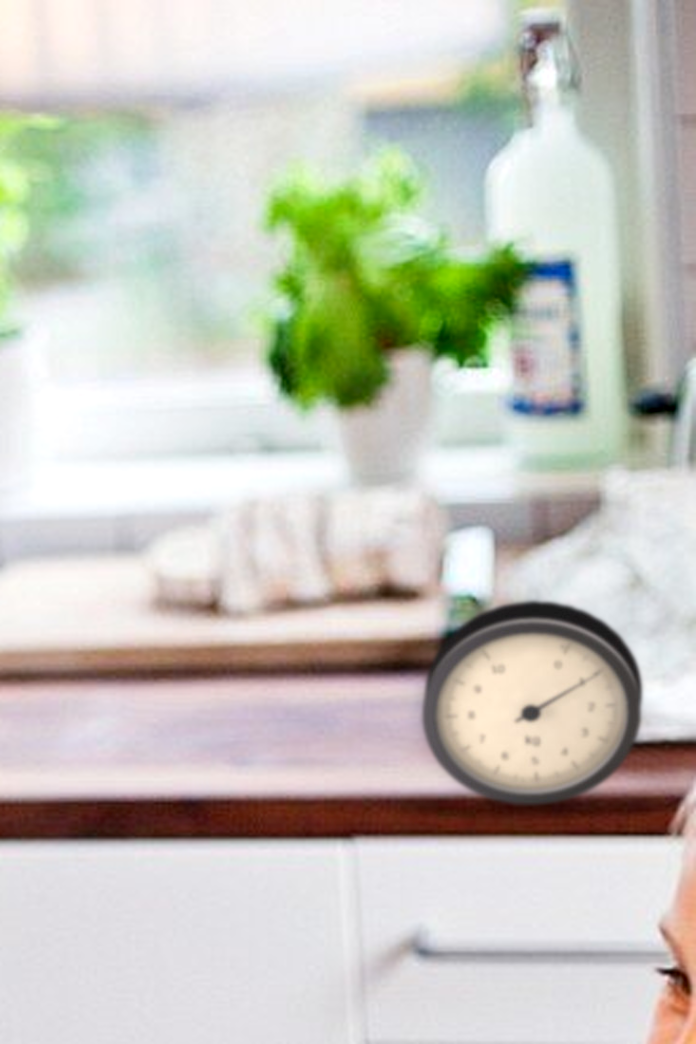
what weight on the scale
1 kg
